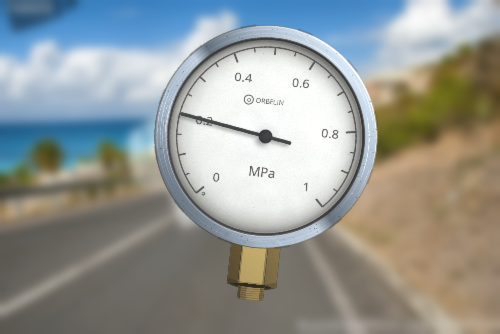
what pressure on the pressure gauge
0.2 MPa
